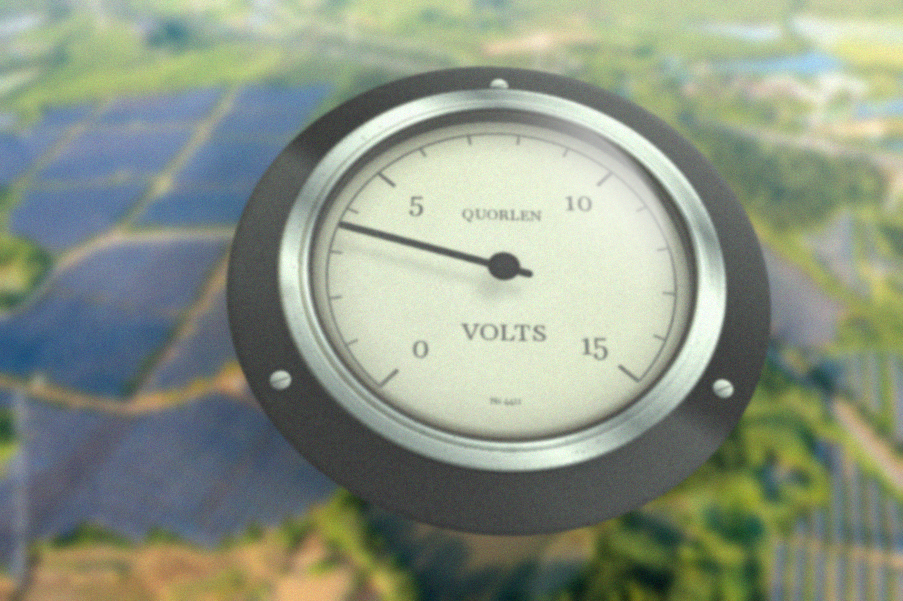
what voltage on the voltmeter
3.5 V
